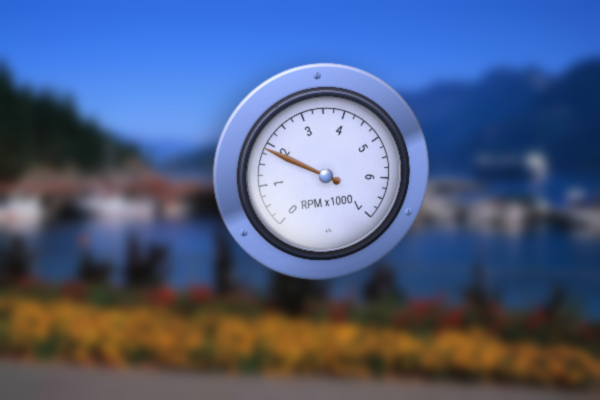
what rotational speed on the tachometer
1875 rpm
